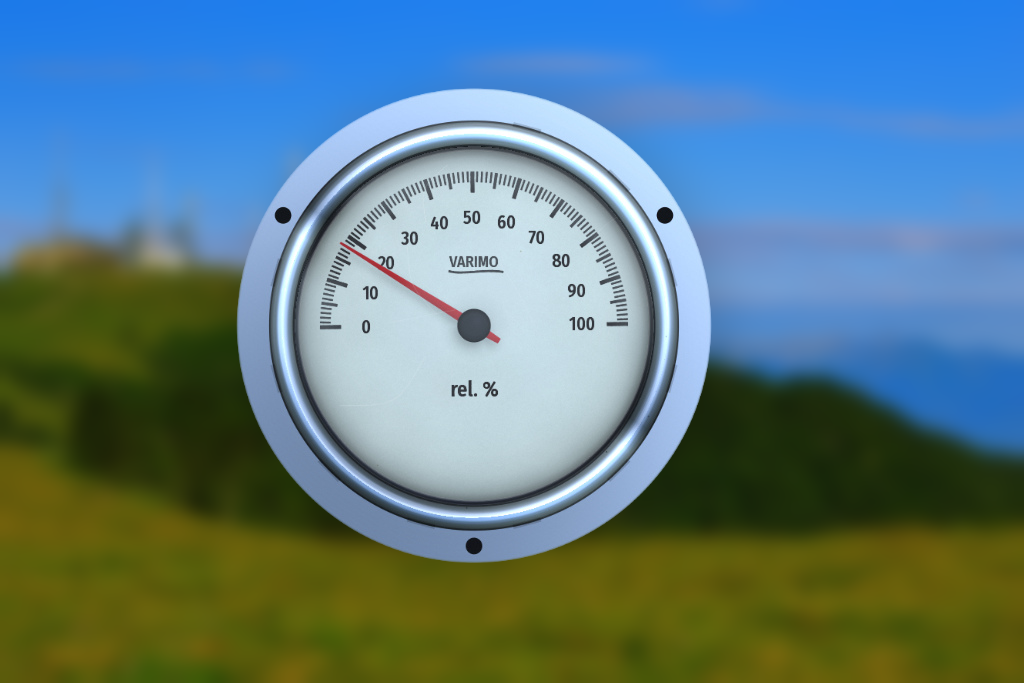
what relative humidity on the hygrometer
18 %
